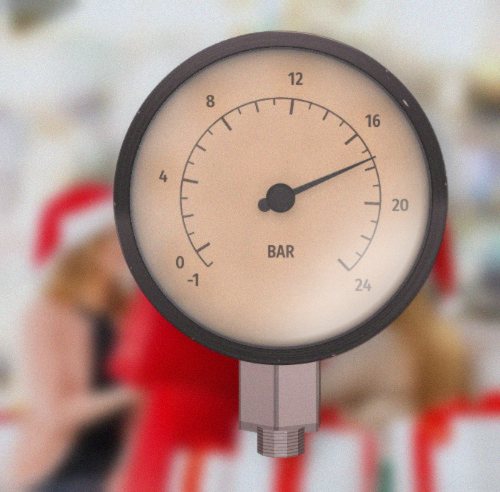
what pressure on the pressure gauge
17.5 bar
